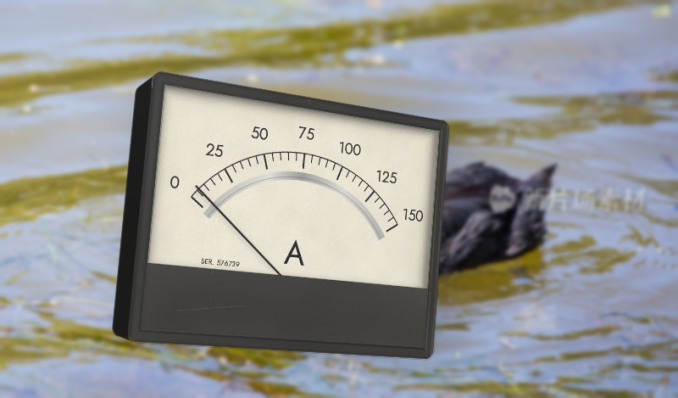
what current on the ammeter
5 A
